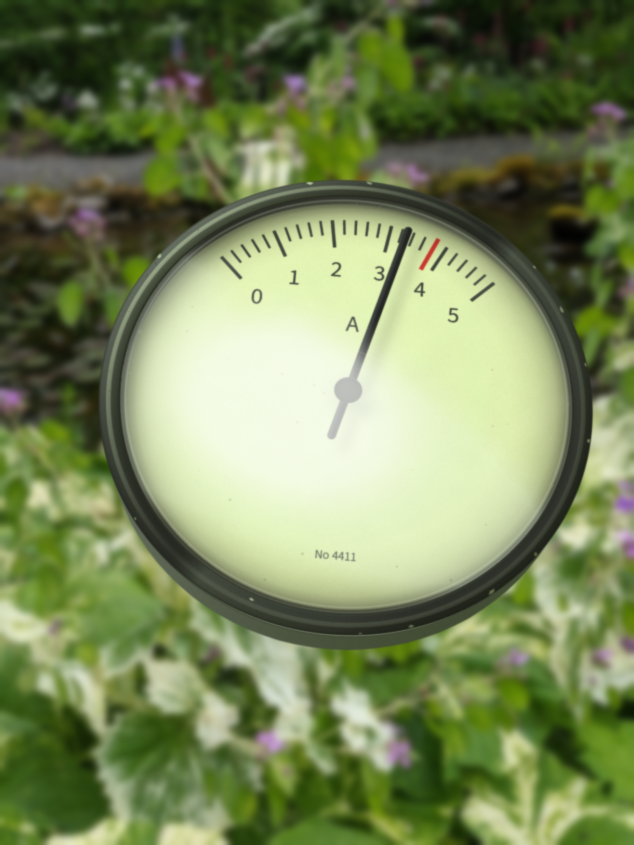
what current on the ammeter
3.3 A
